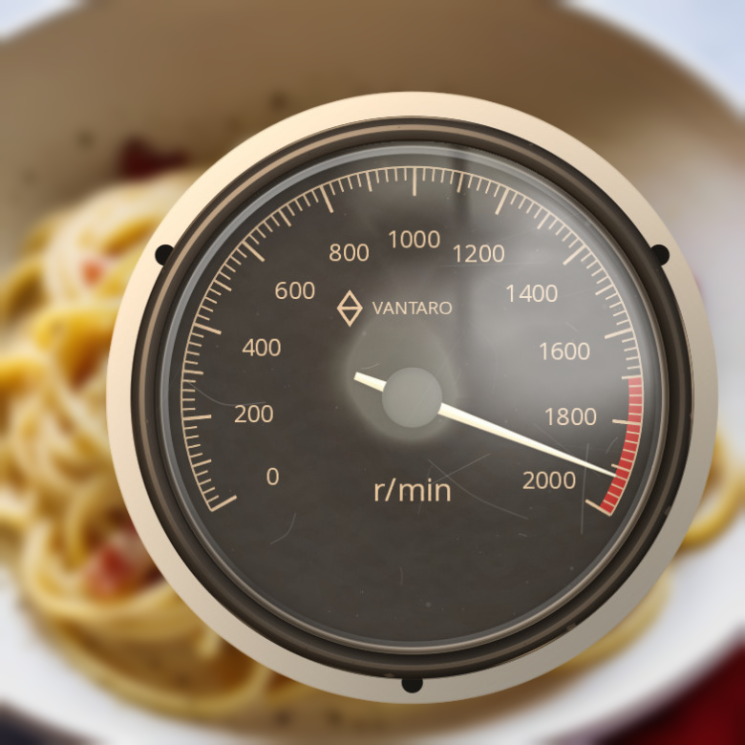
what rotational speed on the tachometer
1920 rpm
